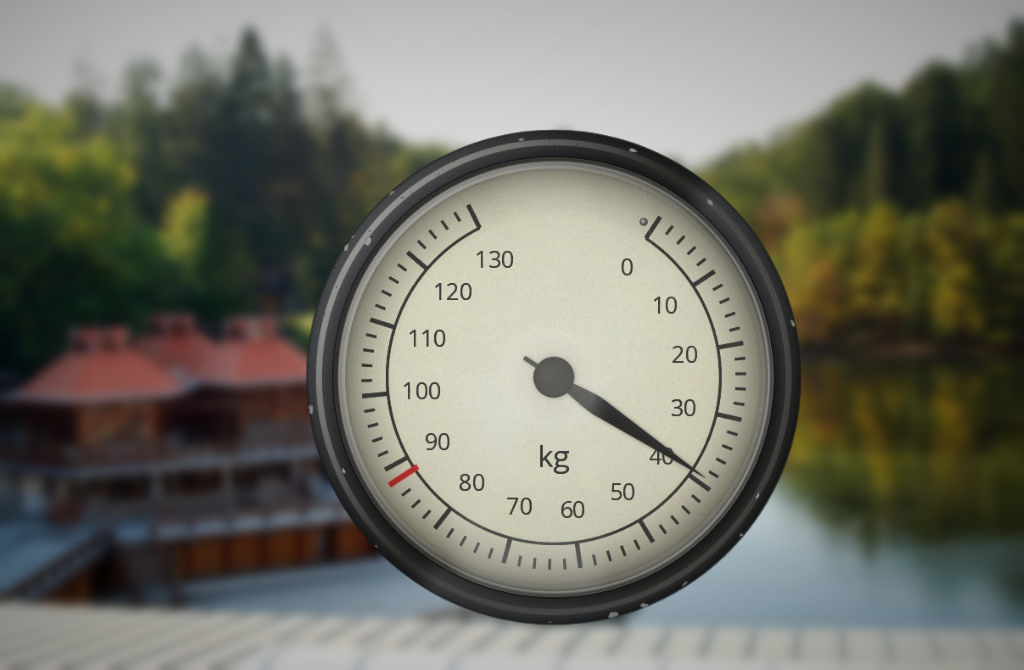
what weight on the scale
39 kg
